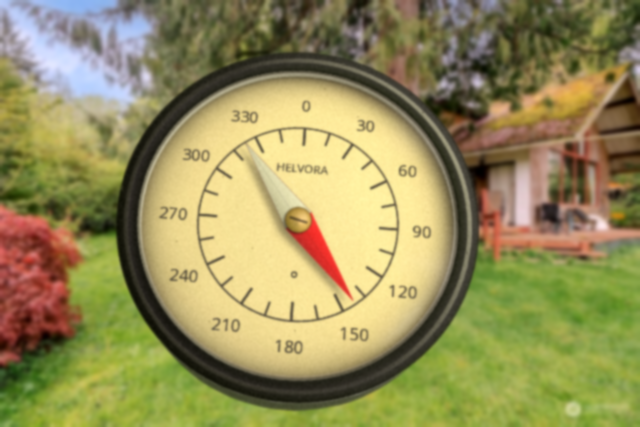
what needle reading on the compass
142.5 °
